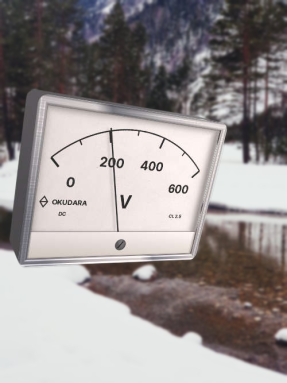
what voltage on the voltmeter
200 V
